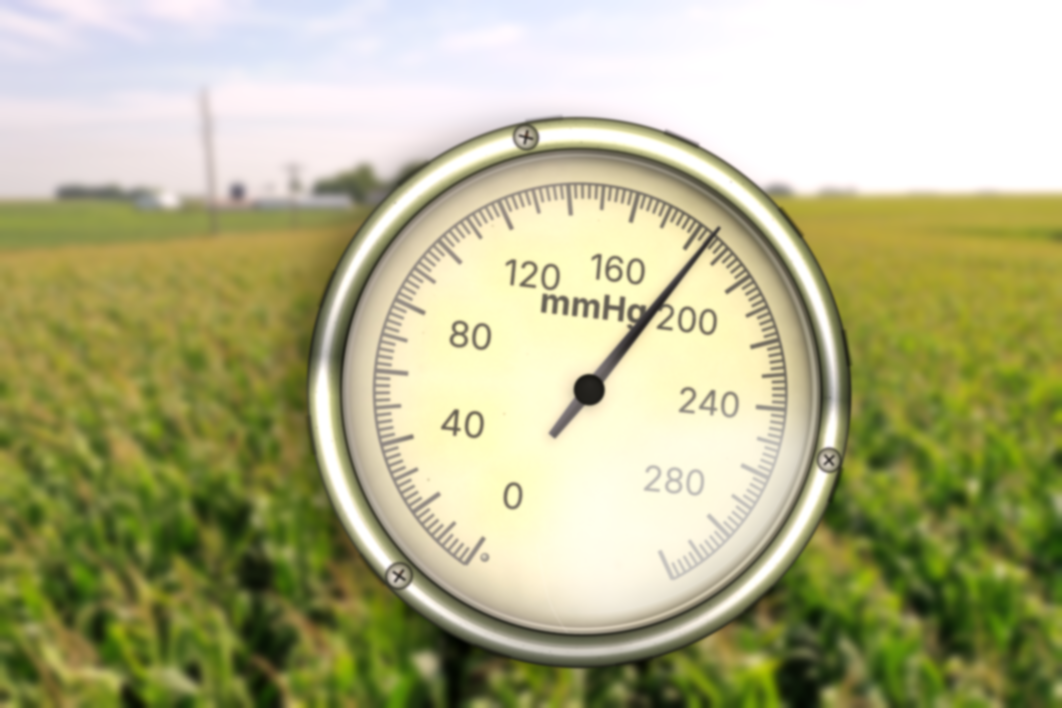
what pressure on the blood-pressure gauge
184 mmHg
